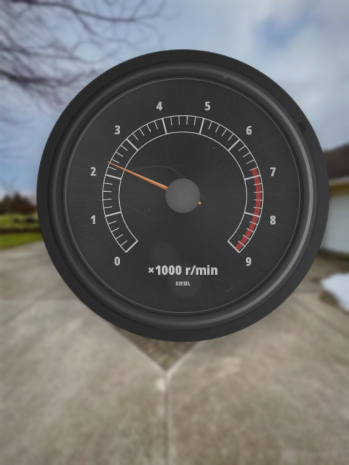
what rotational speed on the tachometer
2300 rpm
